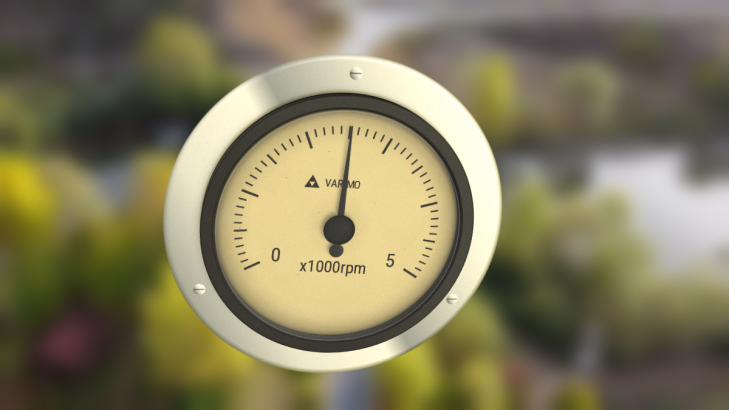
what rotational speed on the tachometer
2500 rpm
